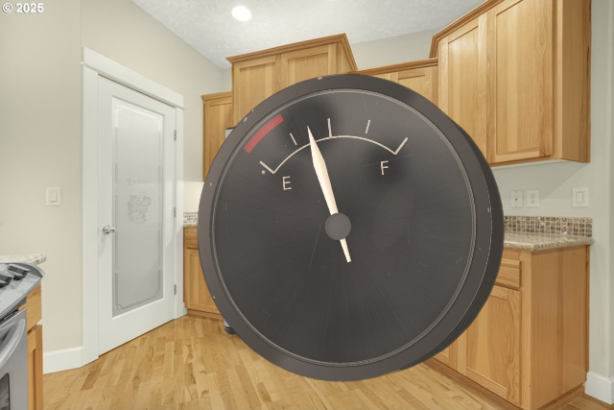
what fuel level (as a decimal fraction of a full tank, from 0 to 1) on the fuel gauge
0.375
